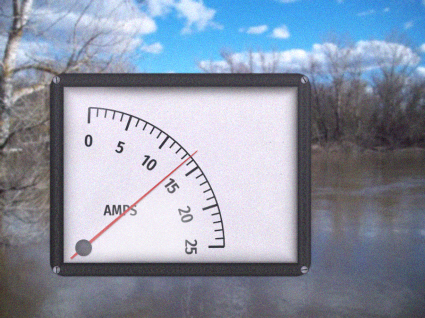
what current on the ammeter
13.5 A
